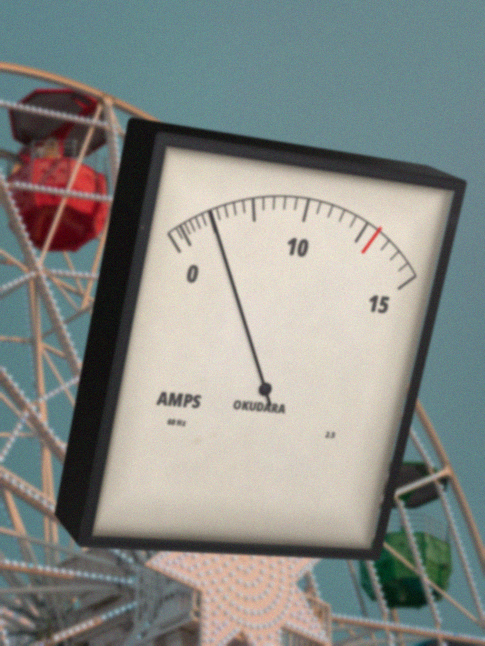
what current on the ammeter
5 A
